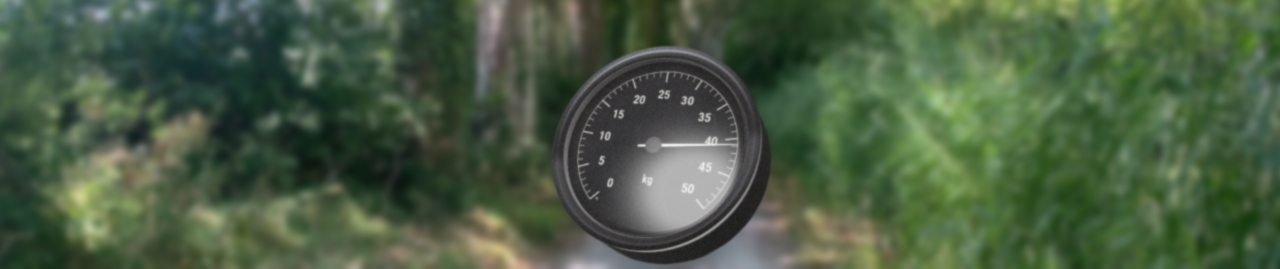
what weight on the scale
41 kg
